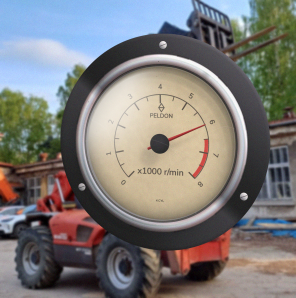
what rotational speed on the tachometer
6000 rpm
